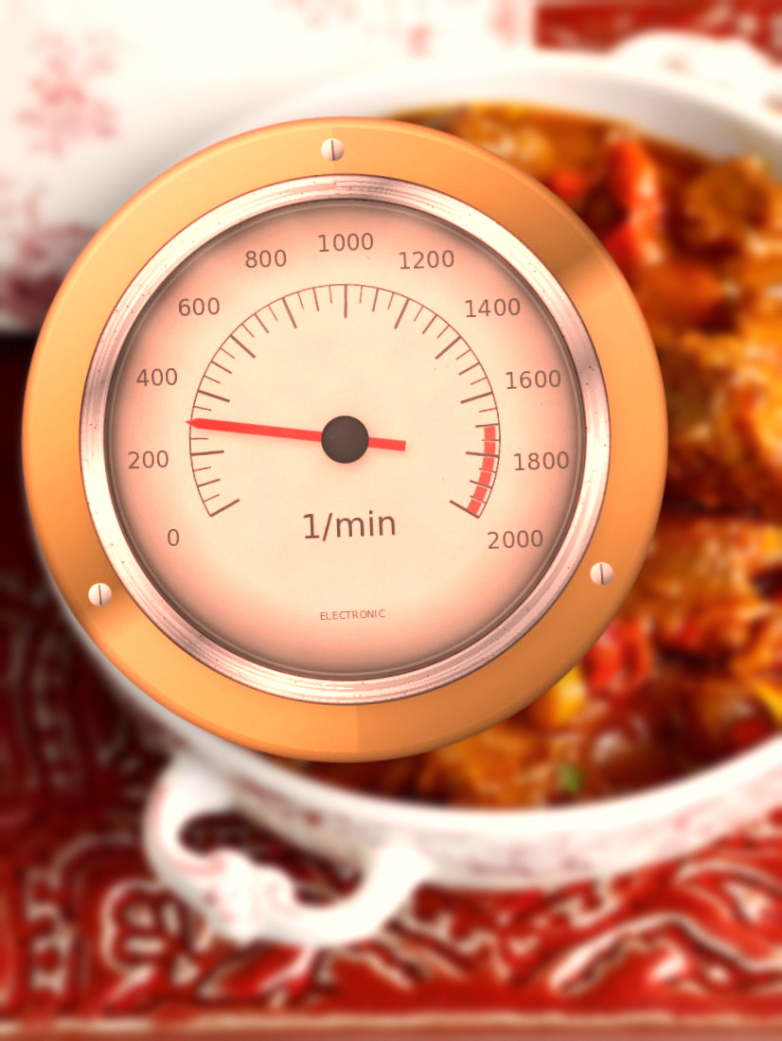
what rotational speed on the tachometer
300 rpm
